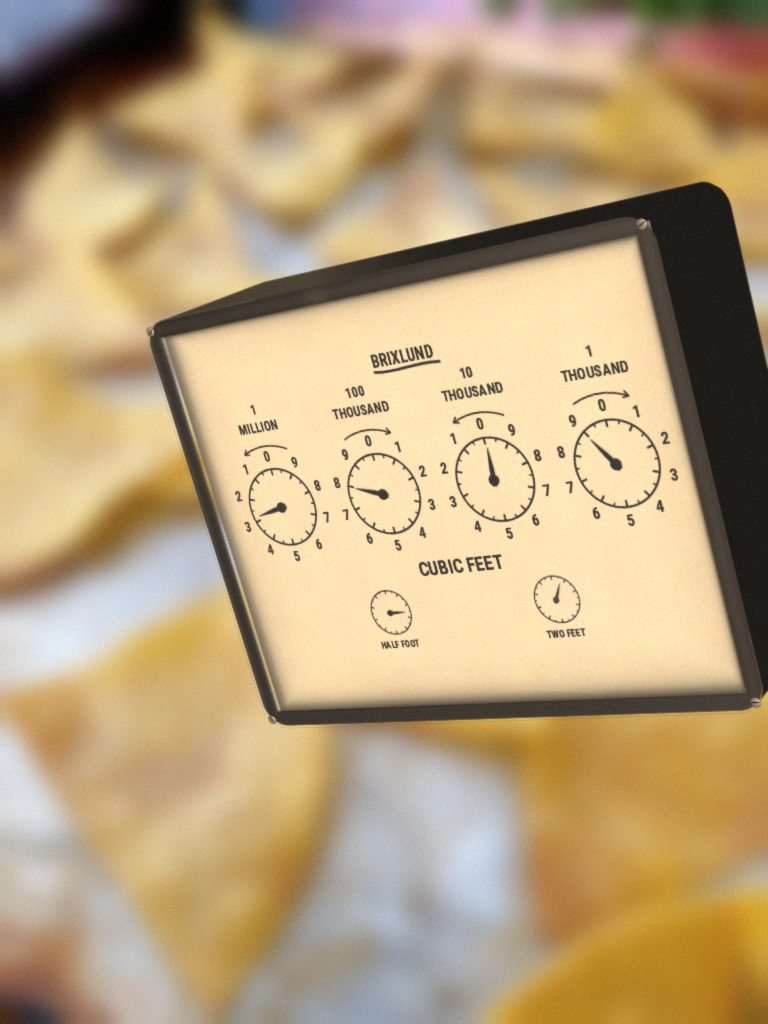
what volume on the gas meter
279900 ft³
